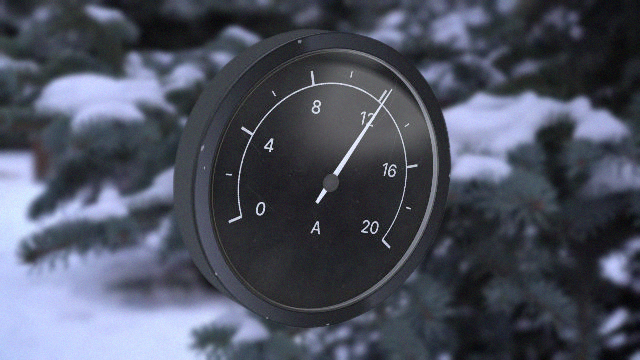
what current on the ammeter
12 A
